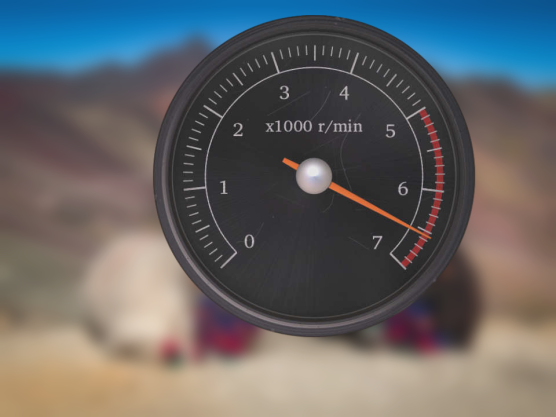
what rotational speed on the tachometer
6550 rpm
